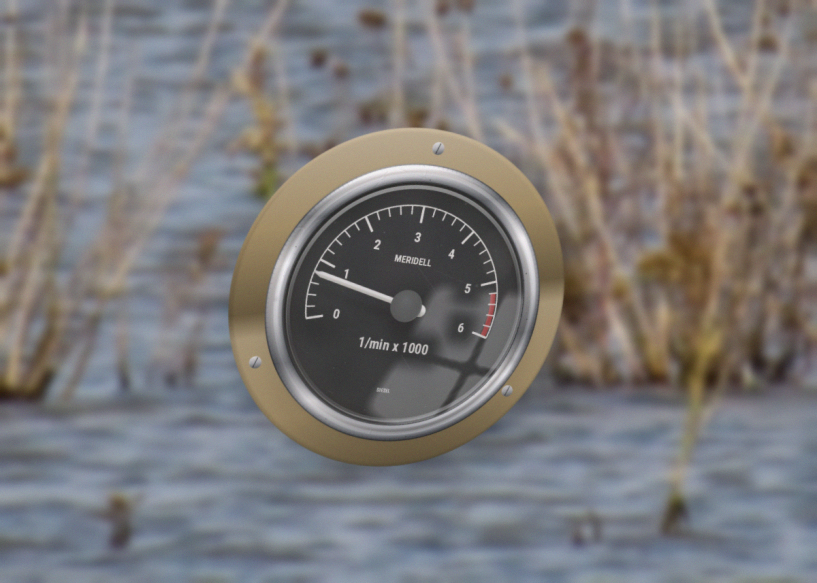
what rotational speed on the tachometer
800 rpm
